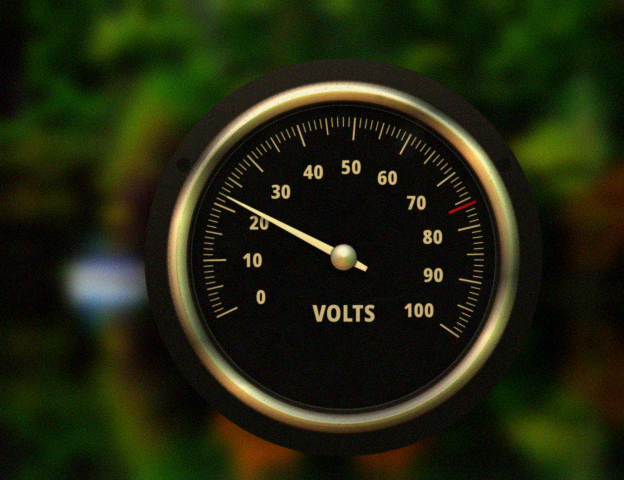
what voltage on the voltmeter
22 V
